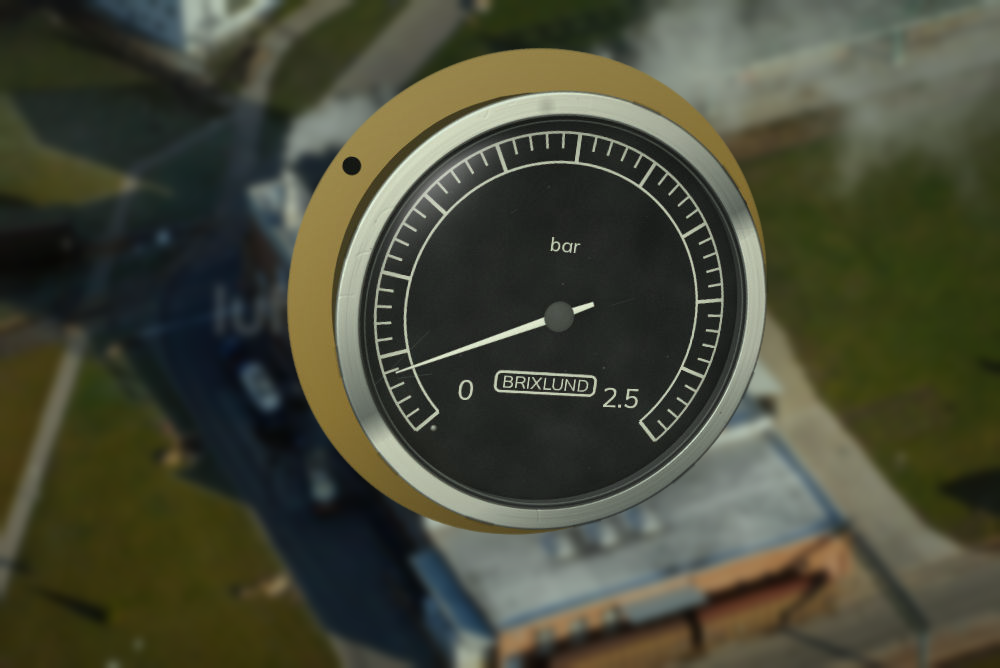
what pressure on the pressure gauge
0.2 bar
